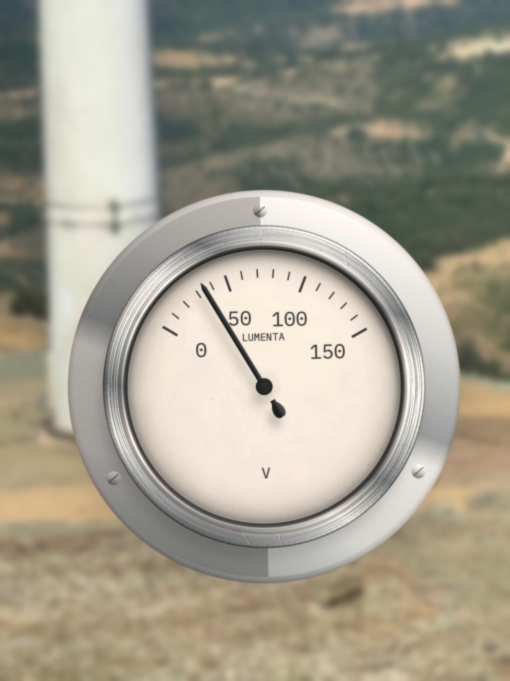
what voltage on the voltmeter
35 V
